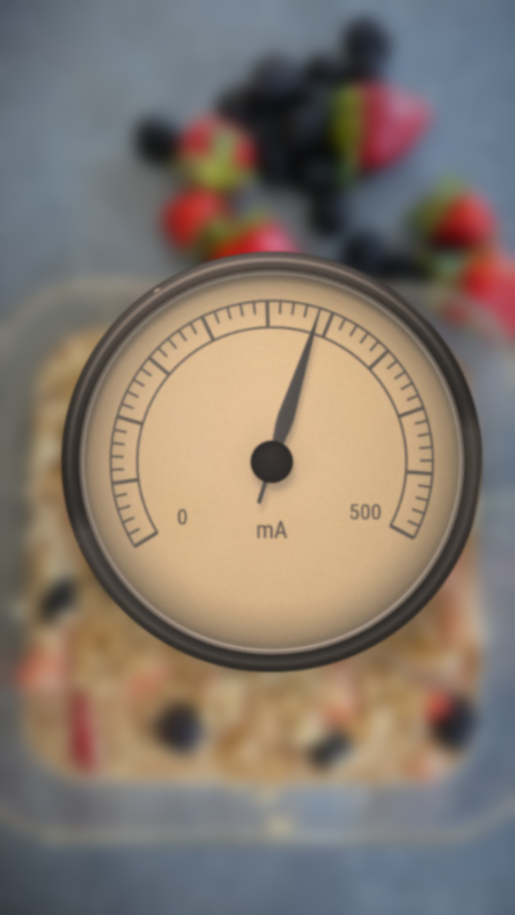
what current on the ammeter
290 mA
